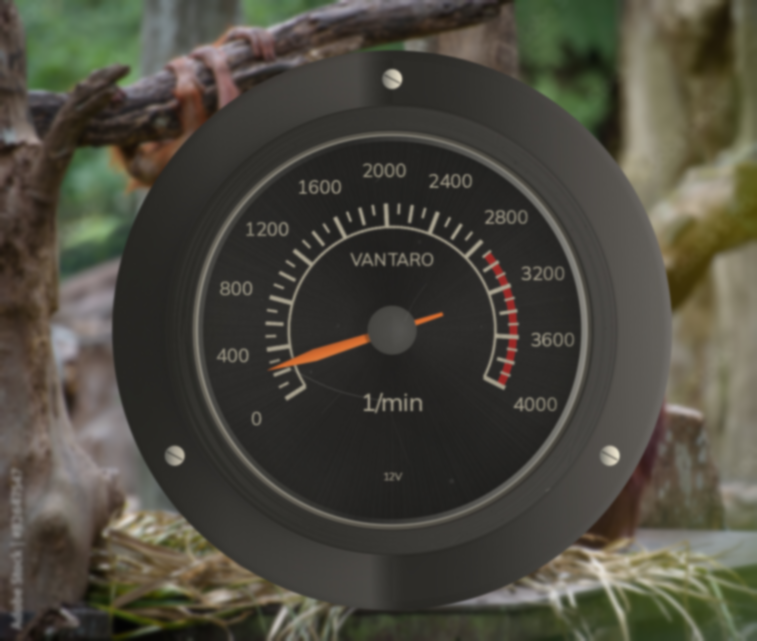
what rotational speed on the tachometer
250 rpm
